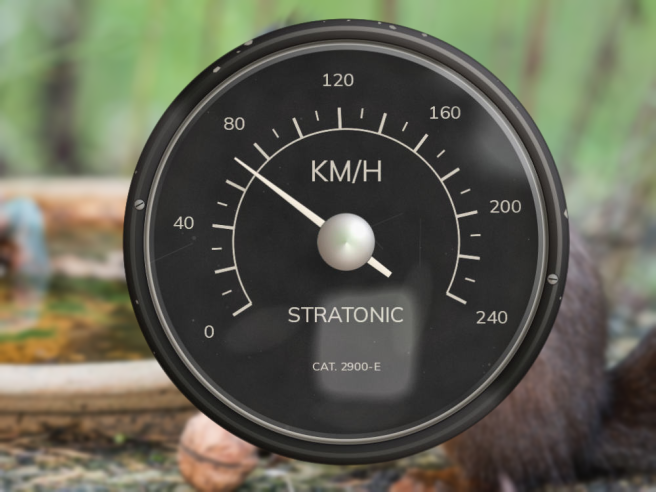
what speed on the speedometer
70 km/h
